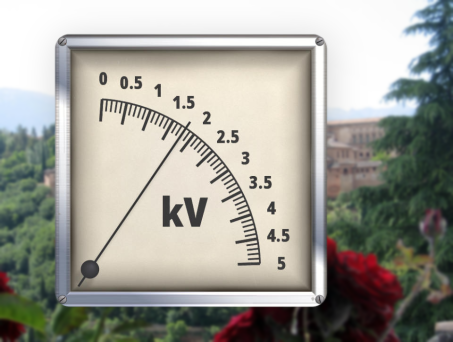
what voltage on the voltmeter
1.8 kV
